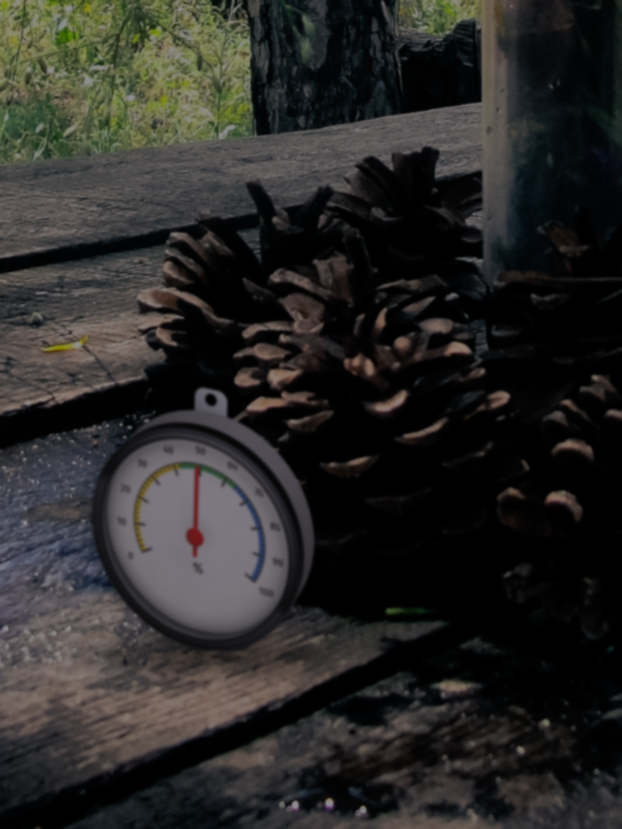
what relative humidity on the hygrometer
50 %
